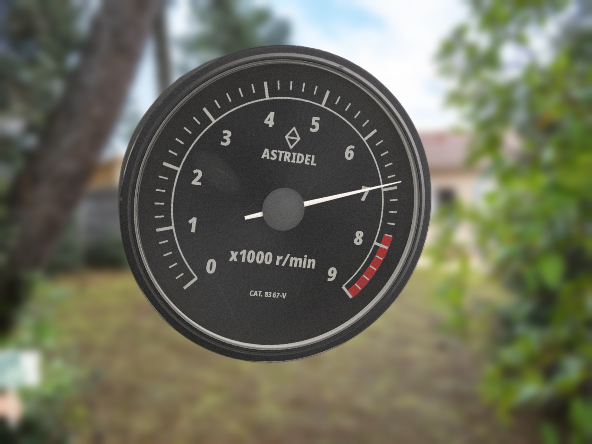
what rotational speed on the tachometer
6900 rpm
